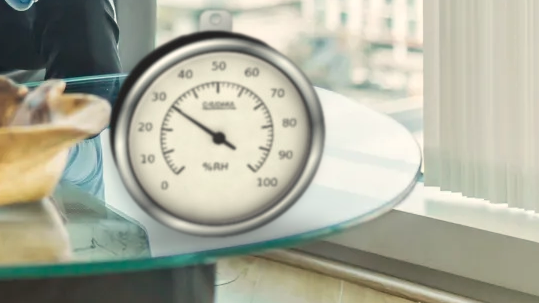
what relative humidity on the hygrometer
30 %
